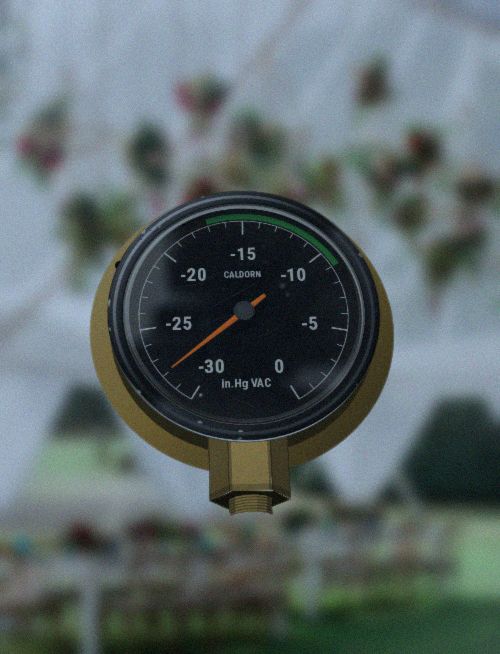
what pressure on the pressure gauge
-28 inHg
